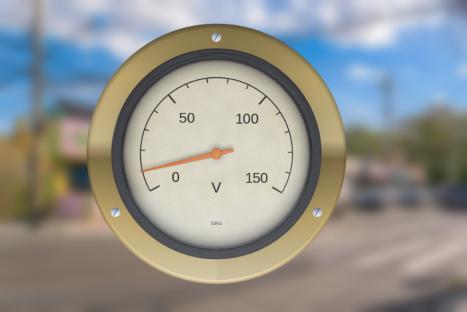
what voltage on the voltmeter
10 V
